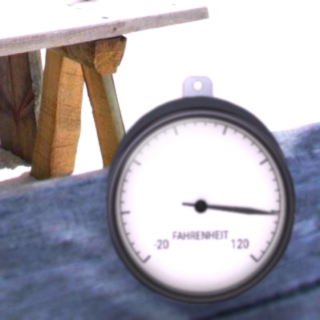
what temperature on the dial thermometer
100 °F
